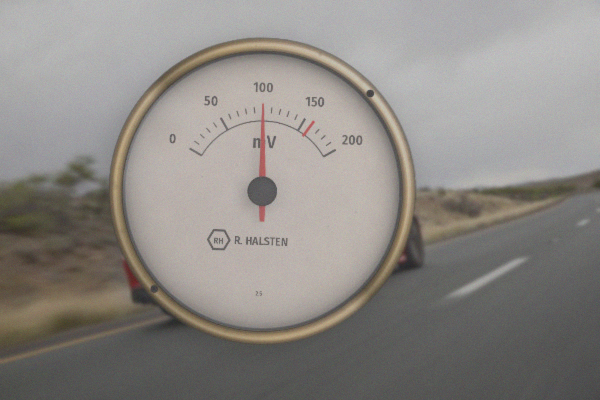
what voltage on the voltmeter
100 mV
